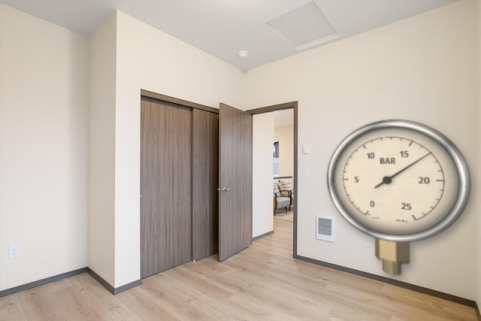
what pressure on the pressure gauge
17 bar
